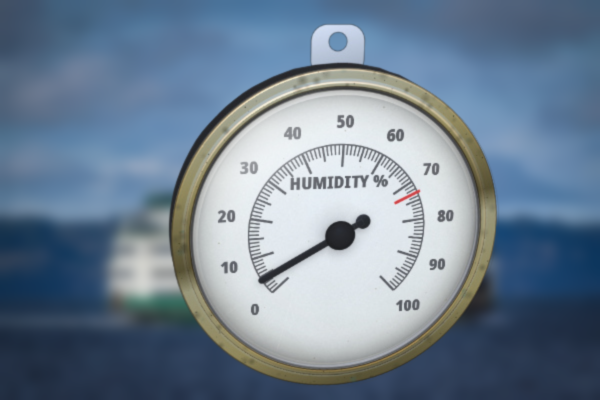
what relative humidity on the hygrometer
5 %
